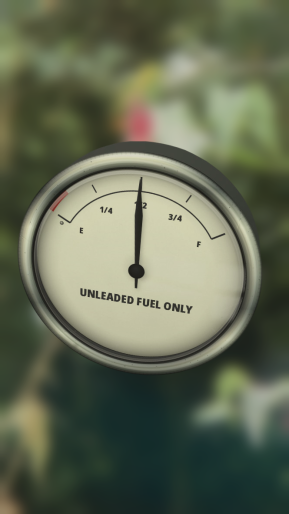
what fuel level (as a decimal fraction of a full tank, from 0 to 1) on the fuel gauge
0.5
